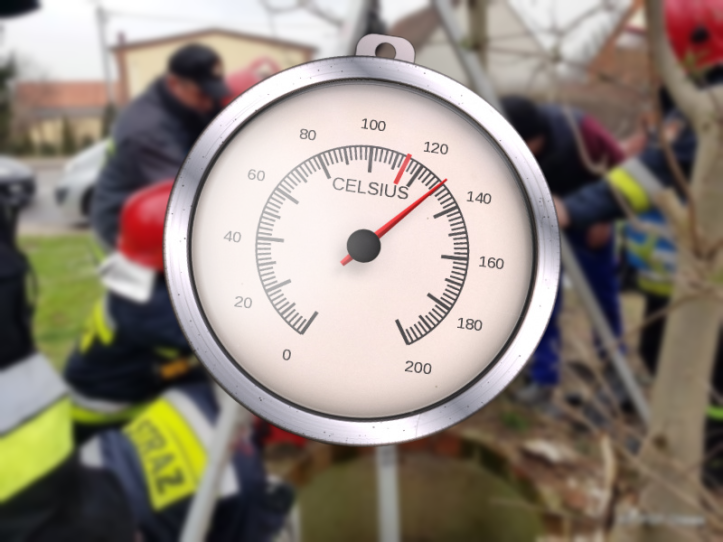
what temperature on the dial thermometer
130 °C
